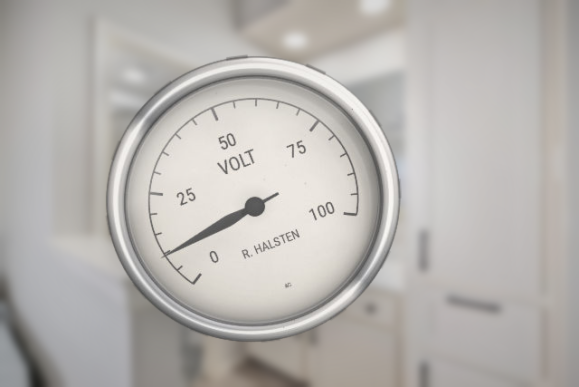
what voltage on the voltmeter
10 V
